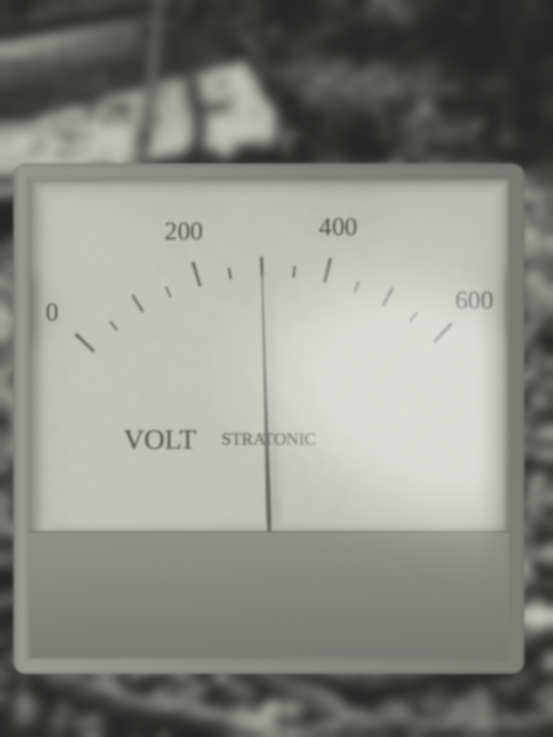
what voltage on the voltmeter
300 V
